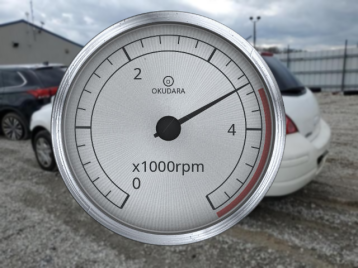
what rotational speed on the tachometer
3500 rpm
